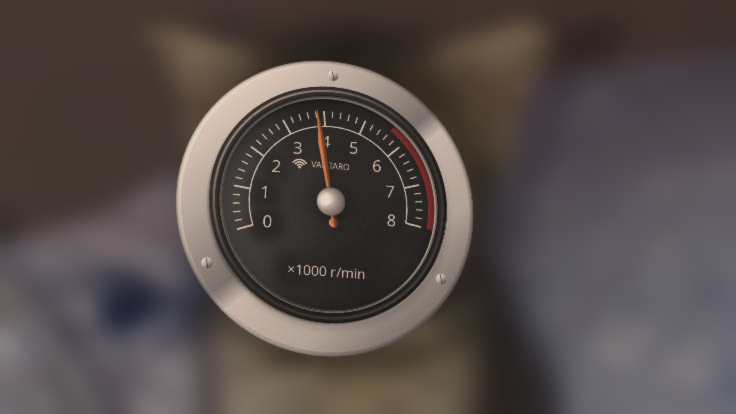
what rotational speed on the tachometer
3800 rpm
